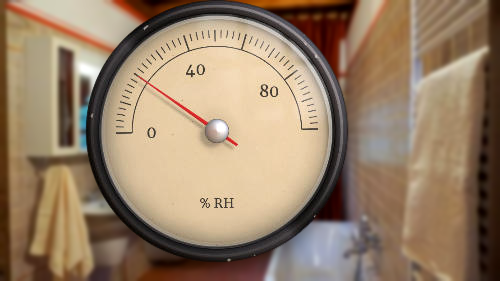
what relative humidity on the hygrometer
20 %
